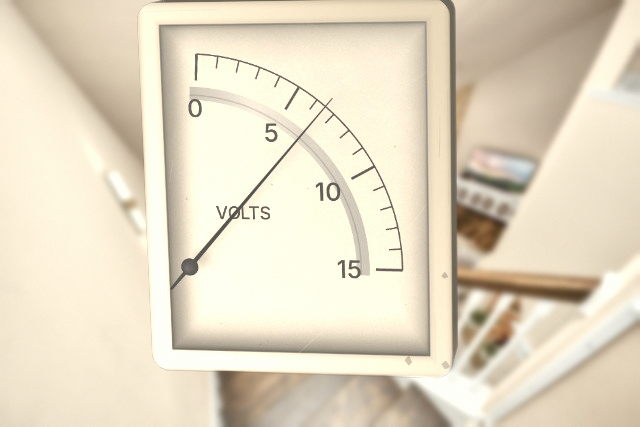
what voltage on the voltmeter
6.5 V
